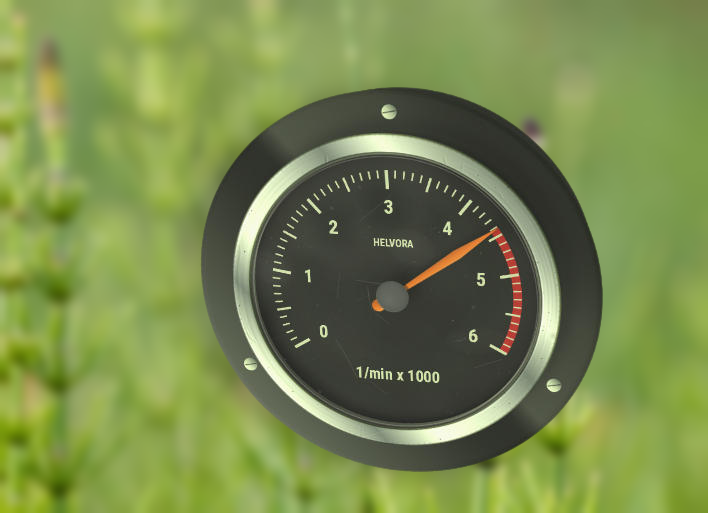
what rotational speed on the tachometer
4400 rpm
